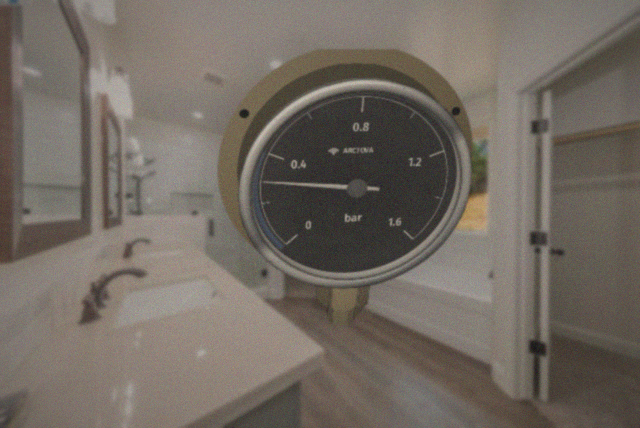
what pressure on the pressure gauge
0.3 bar
